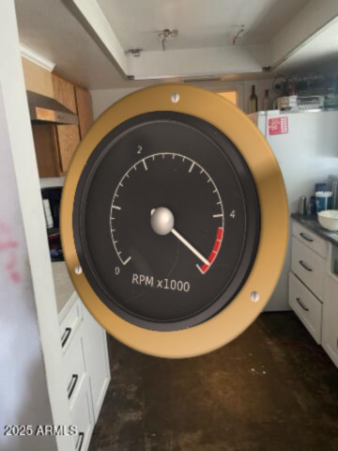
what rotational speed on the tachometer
4800 rpm
